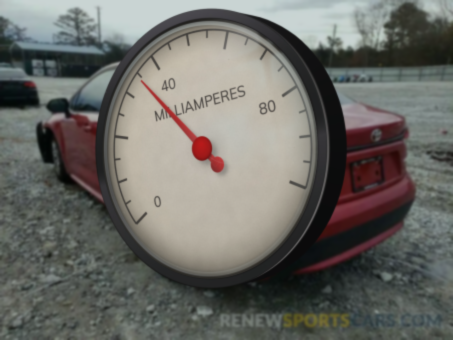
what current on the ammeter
35 mA
